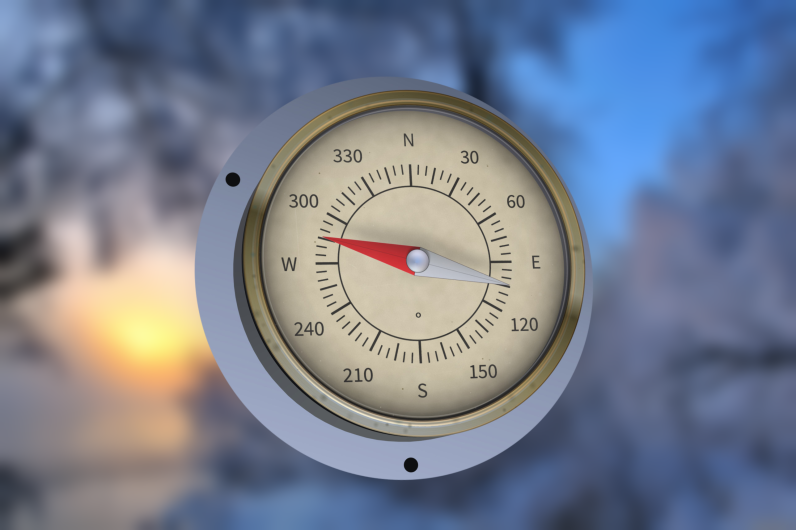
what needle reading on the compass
285 °
